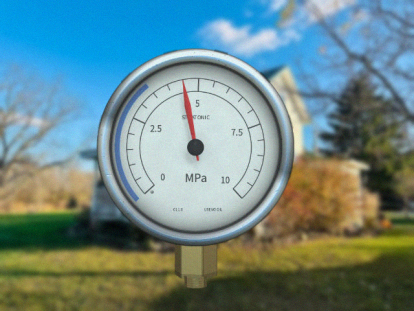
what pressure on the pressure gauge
4.5 MPa
